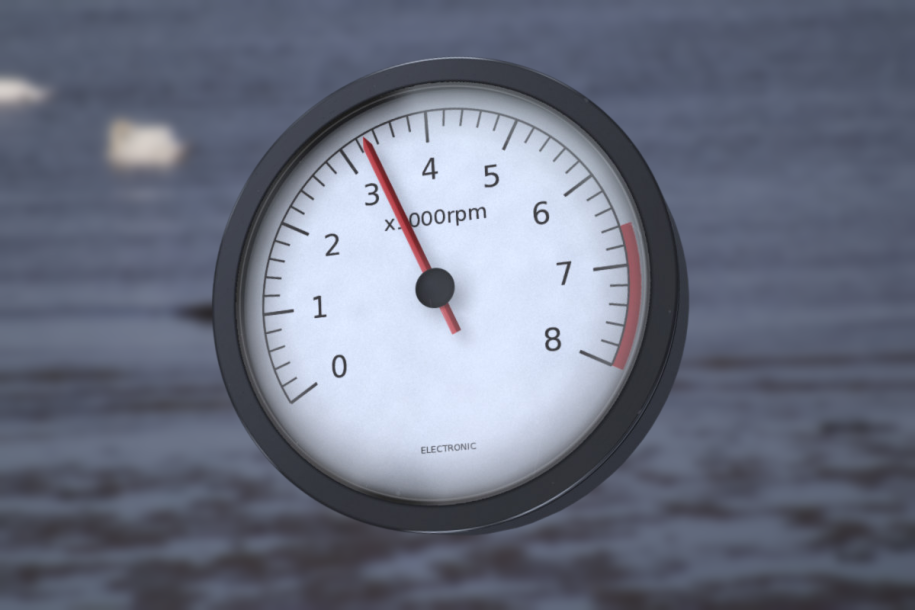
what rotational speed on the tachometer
3300 rpm
